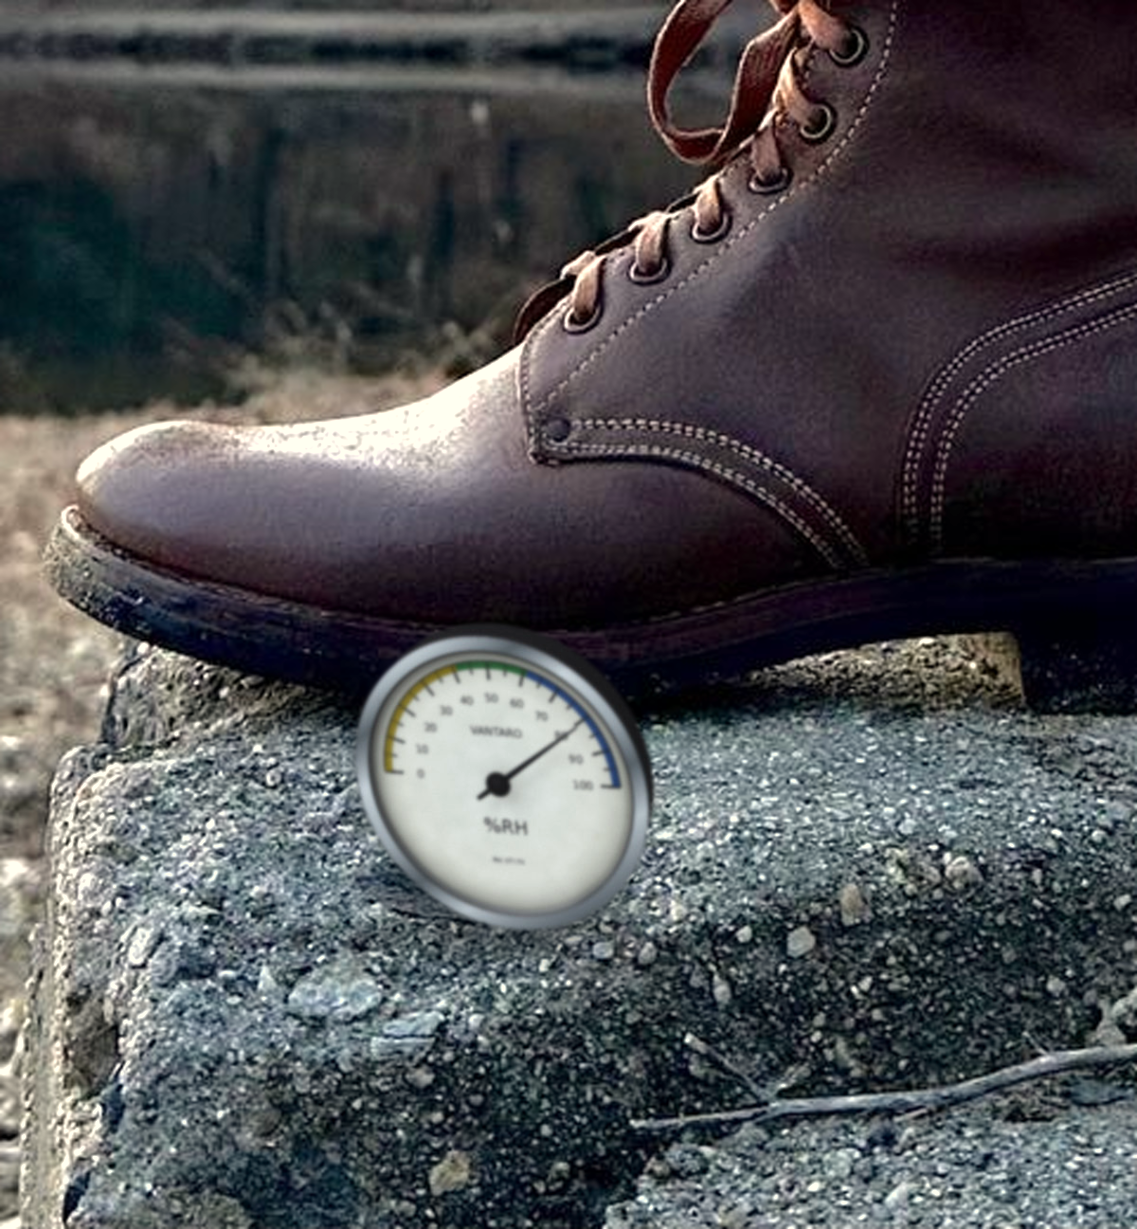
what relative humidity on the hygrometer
80 %
